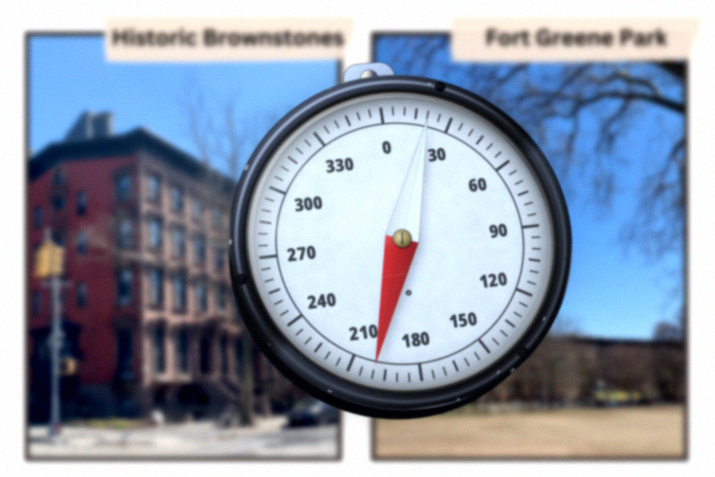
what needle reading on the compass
200 °
